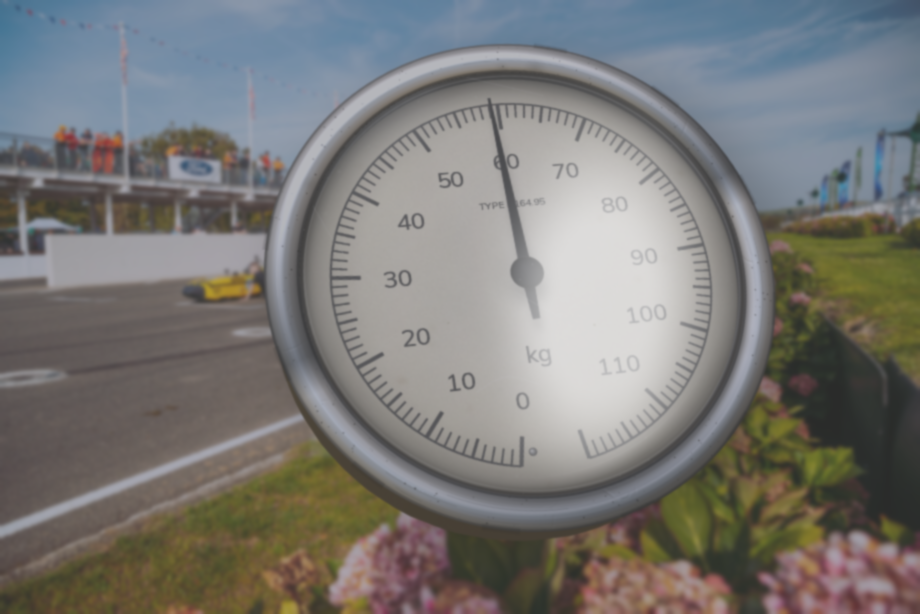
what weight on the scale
59 kg
